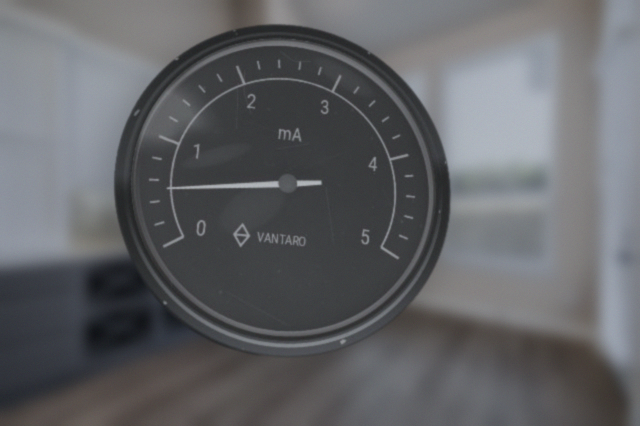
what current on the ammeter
0.5 mA
